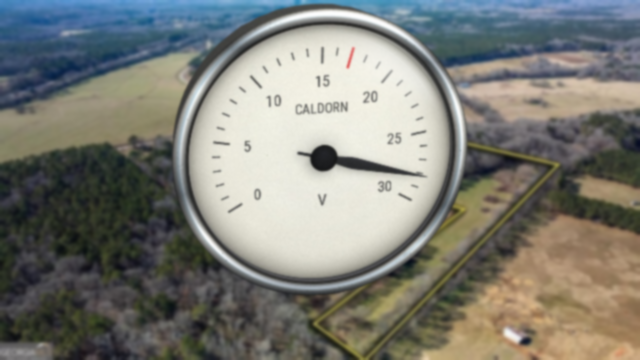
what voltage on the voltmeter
28 V
